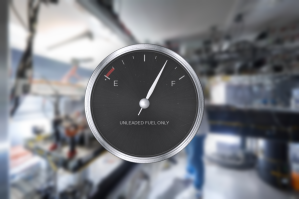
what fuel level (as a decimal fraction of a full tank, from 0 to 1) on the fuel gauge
0.75
